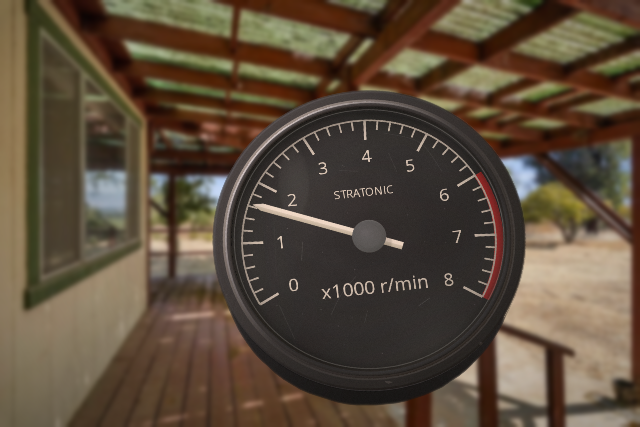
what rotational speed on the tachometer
1600 rpm
